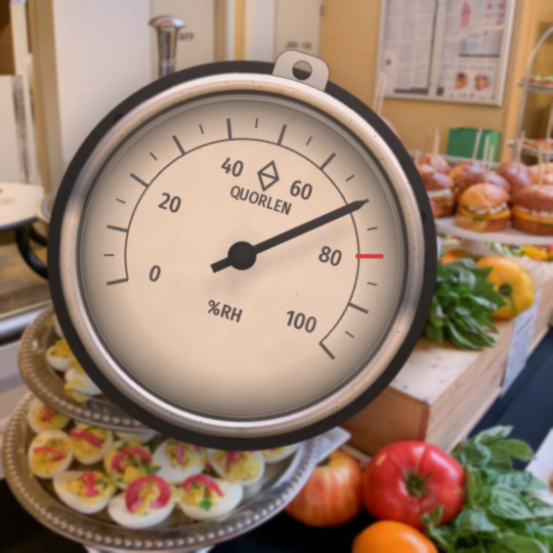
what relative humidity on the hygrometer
70 %
